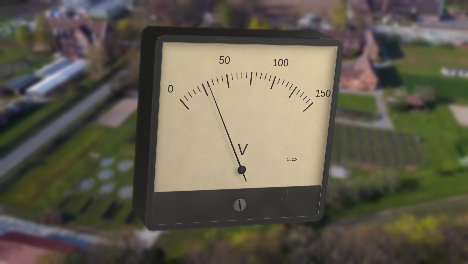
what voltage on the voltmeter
30 V
